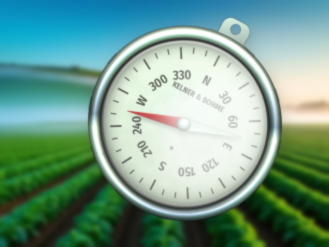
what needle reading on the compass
255 °
